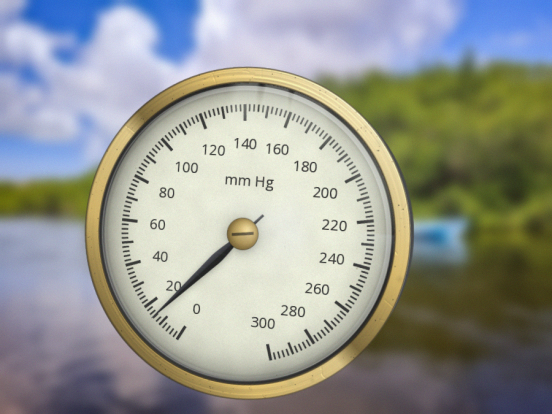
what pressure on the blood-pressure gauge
14 mmHg
